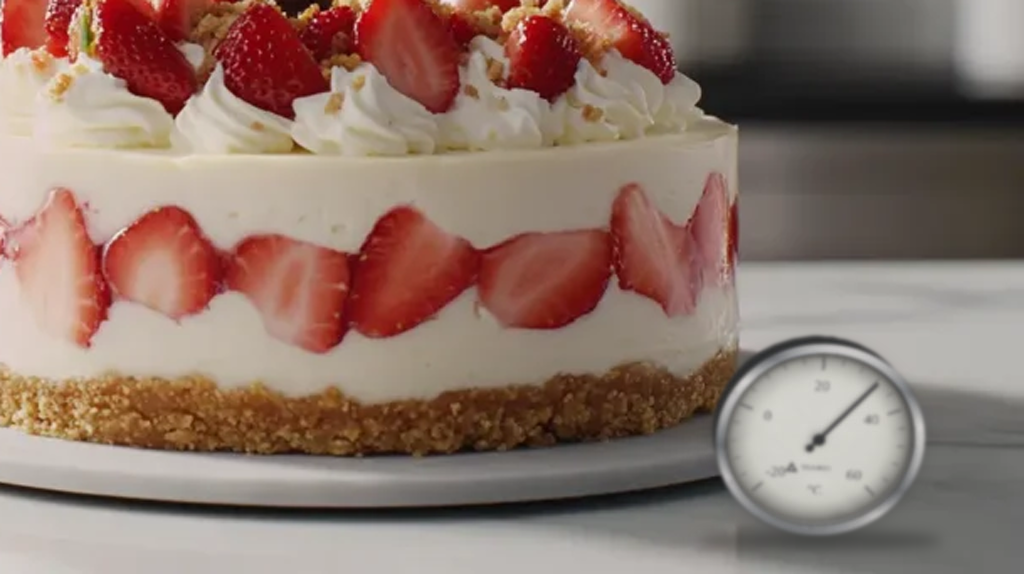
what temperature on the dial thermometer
32 °C
